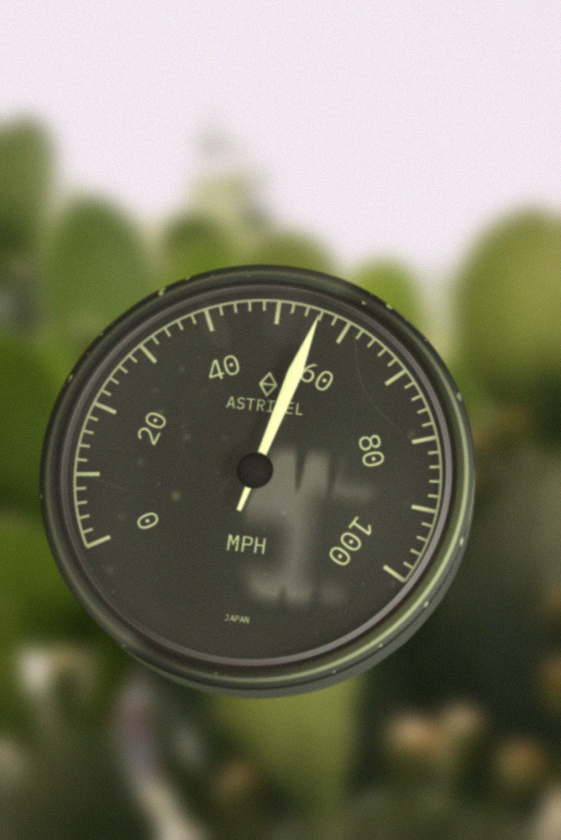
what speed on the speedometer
56 mph
